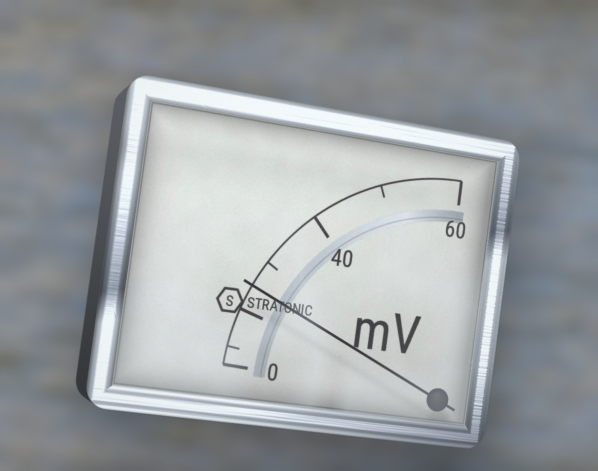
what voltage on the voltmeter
25 mV
